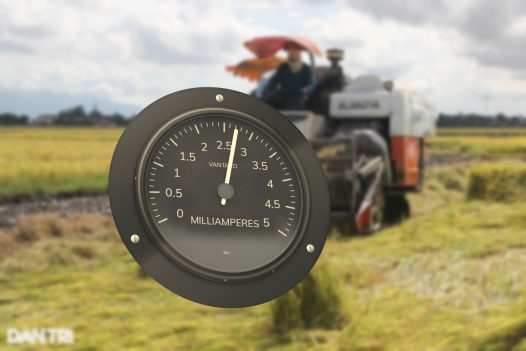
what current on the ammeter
2.7 mA
